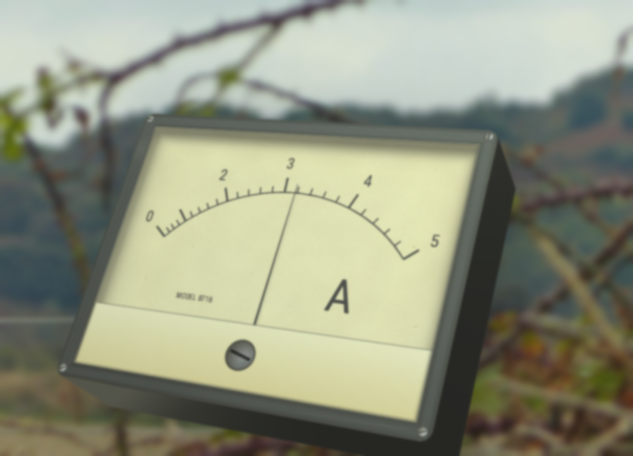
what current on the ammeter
3.2 A
